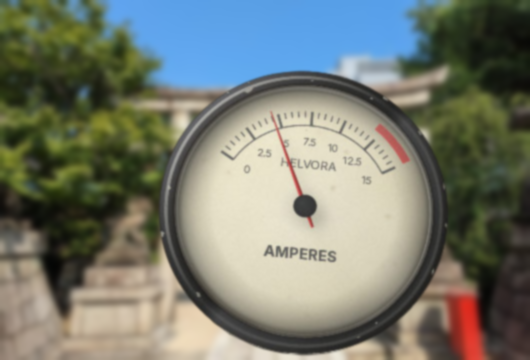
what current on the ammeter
4.5 A
